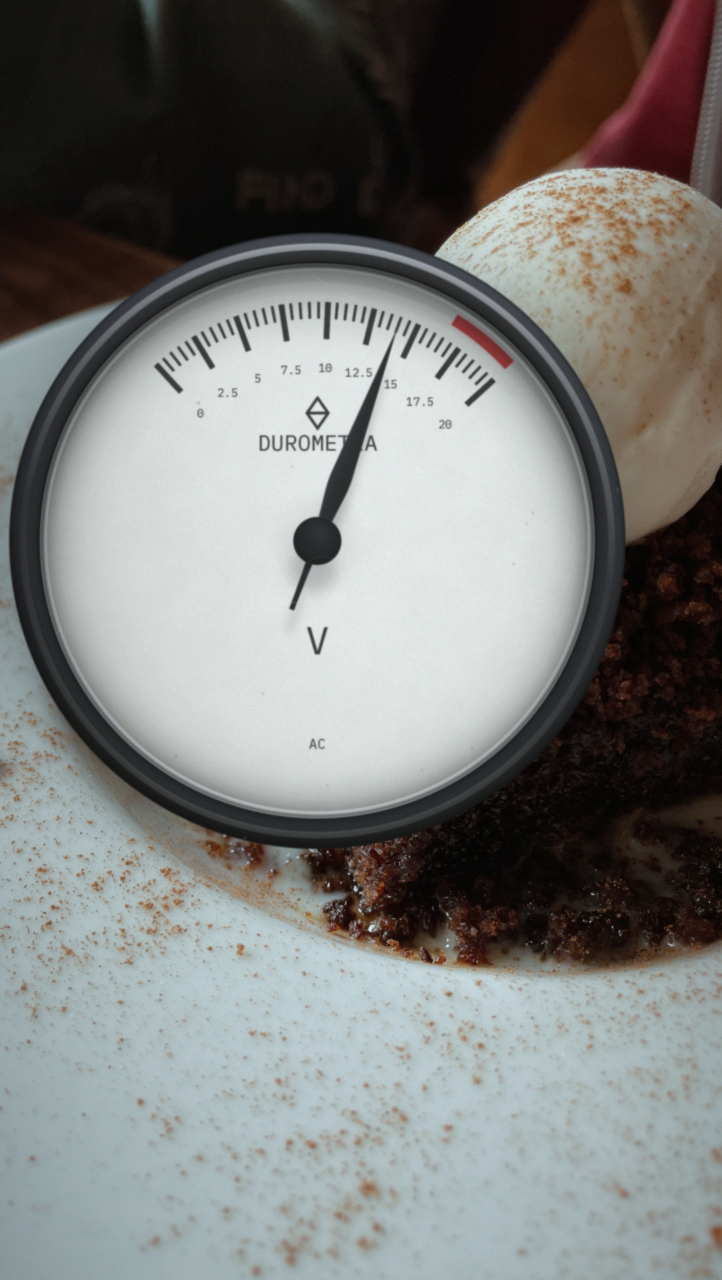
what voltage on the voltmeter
14 V
